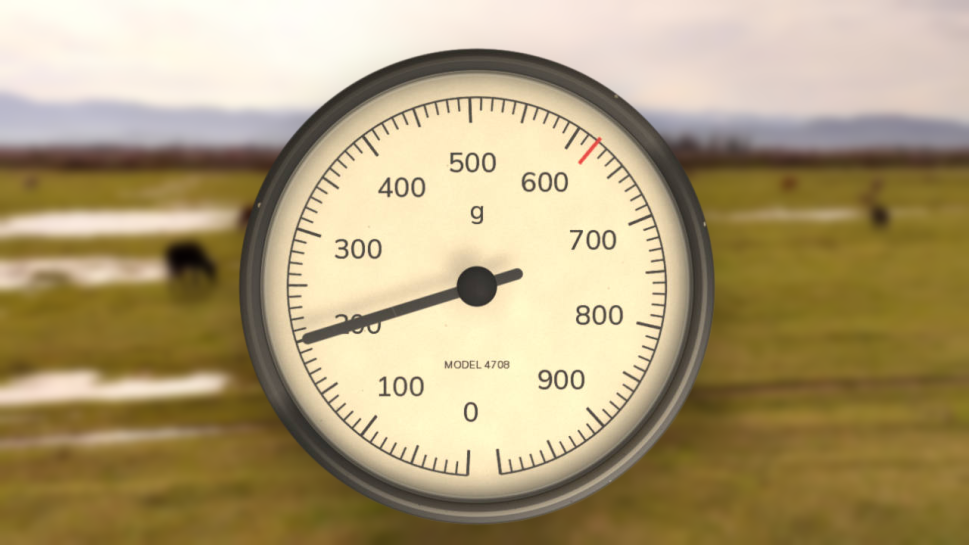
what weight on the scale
200 g
